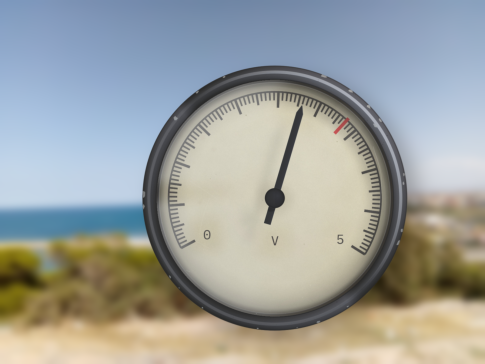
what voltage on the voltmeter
2.8 V
